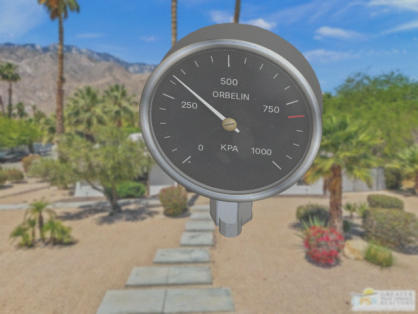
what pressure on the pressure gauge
325 kPa
